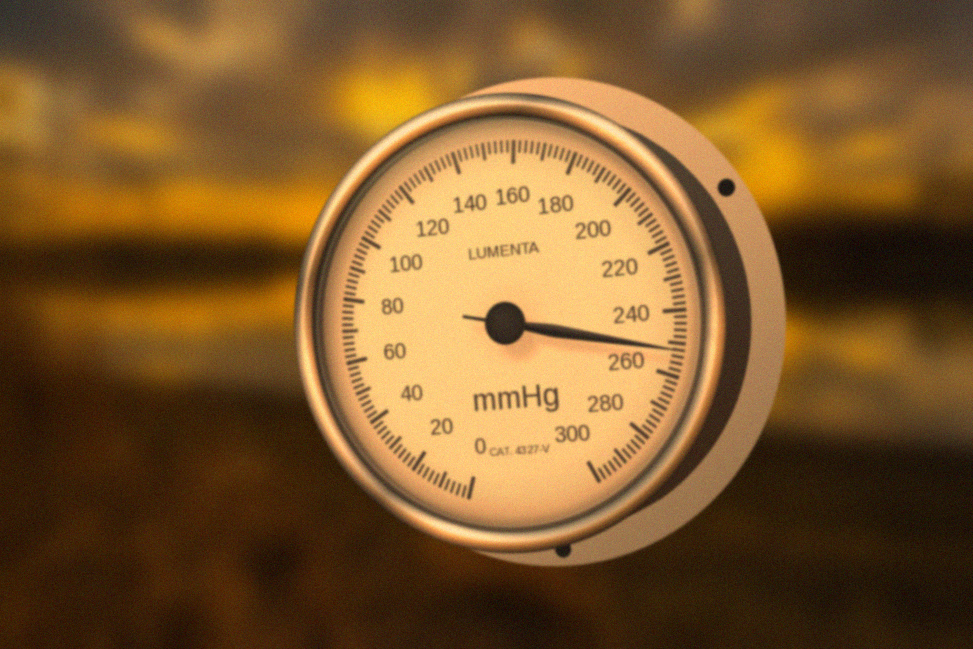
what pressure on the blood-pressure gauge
252 mmHg
